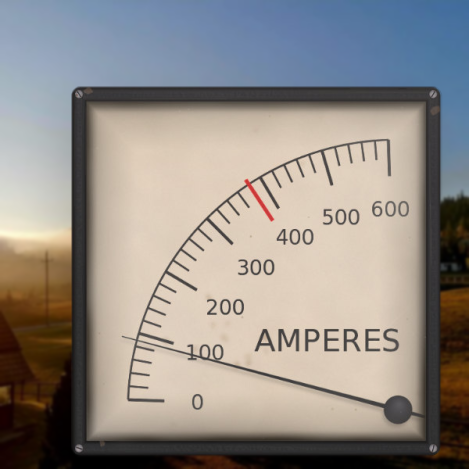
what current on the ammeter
90 A
